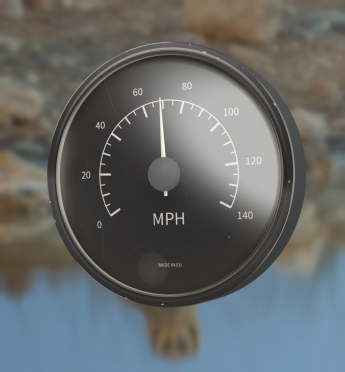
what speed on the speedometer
70 mph
